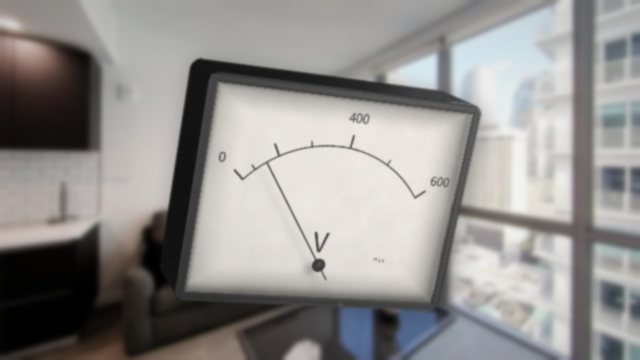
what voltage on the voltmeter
150 V
